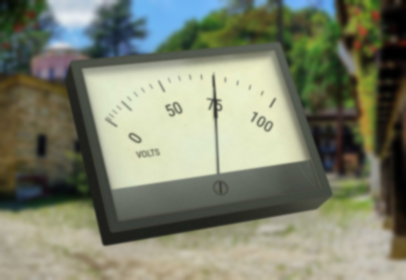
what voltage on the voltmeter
75 V
